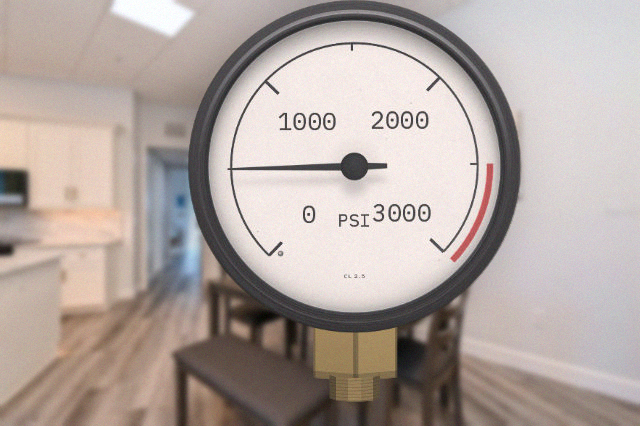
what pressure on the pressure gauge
500 psi
